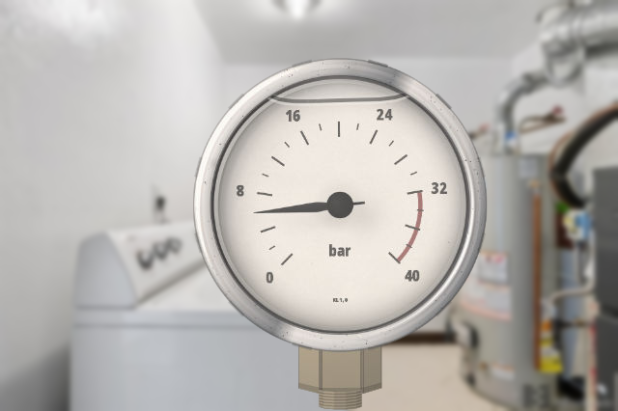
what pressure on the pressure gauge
6 bar
